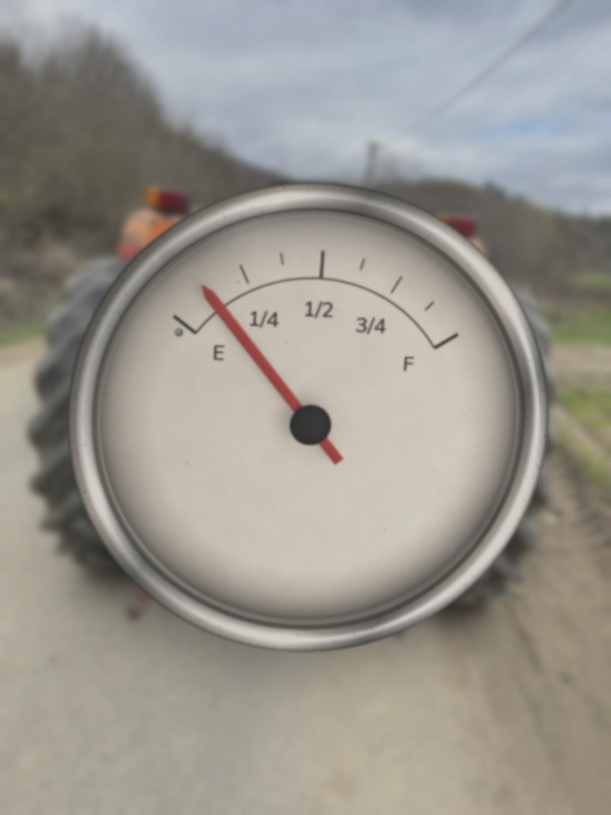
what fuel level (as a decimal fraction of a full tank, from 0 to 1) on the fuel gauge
0.125
